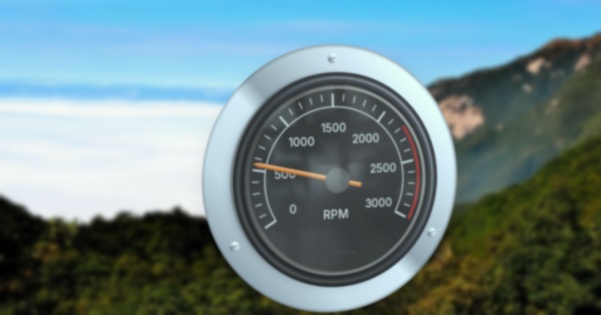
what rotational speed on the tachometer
550 rpm
